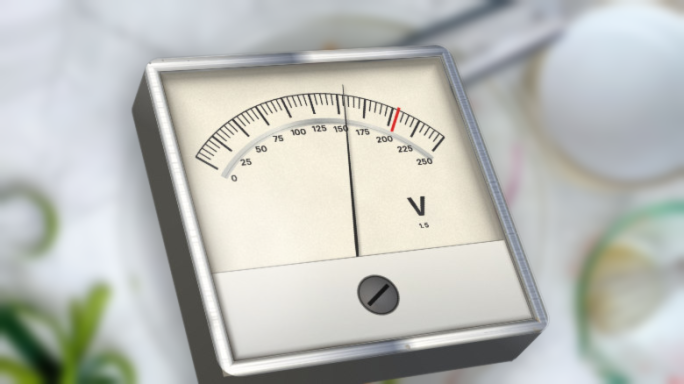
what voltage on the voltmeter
155 V
